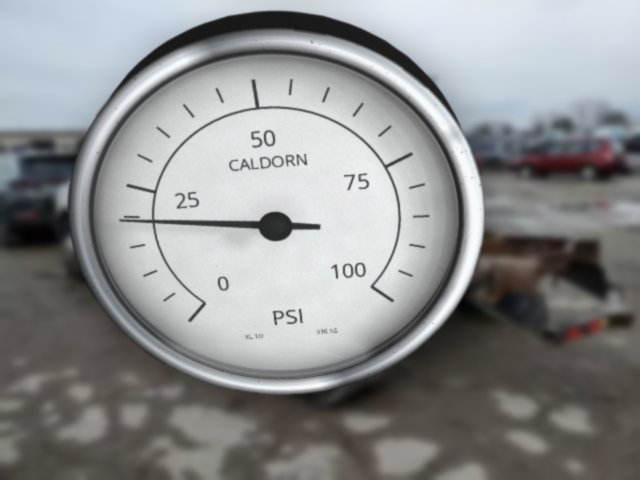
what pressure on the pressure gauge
20 psi
